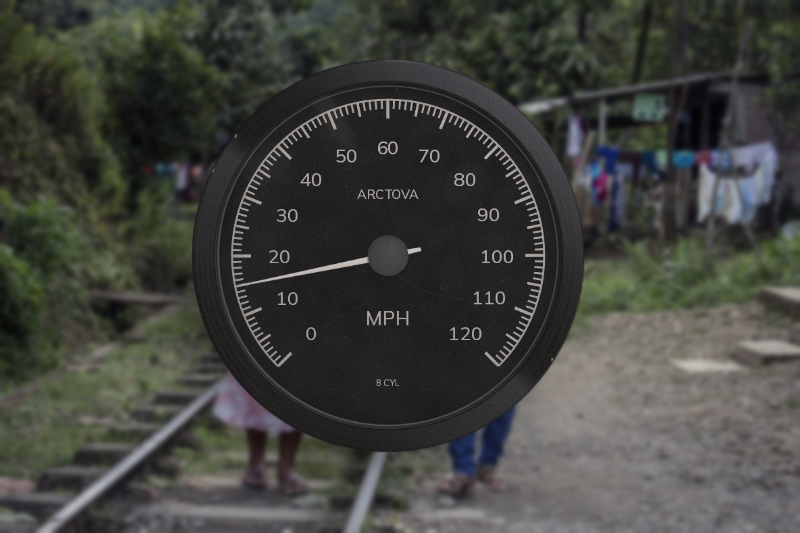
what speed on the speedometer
15 mph
